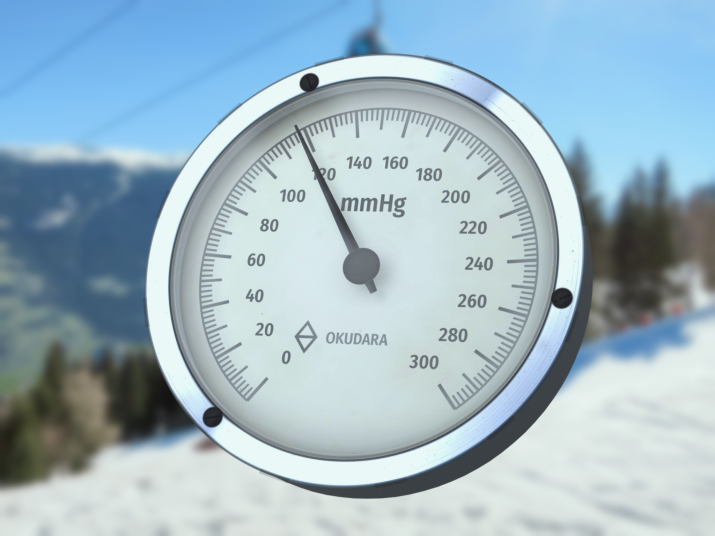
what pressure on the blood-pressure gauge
118 mmHg
